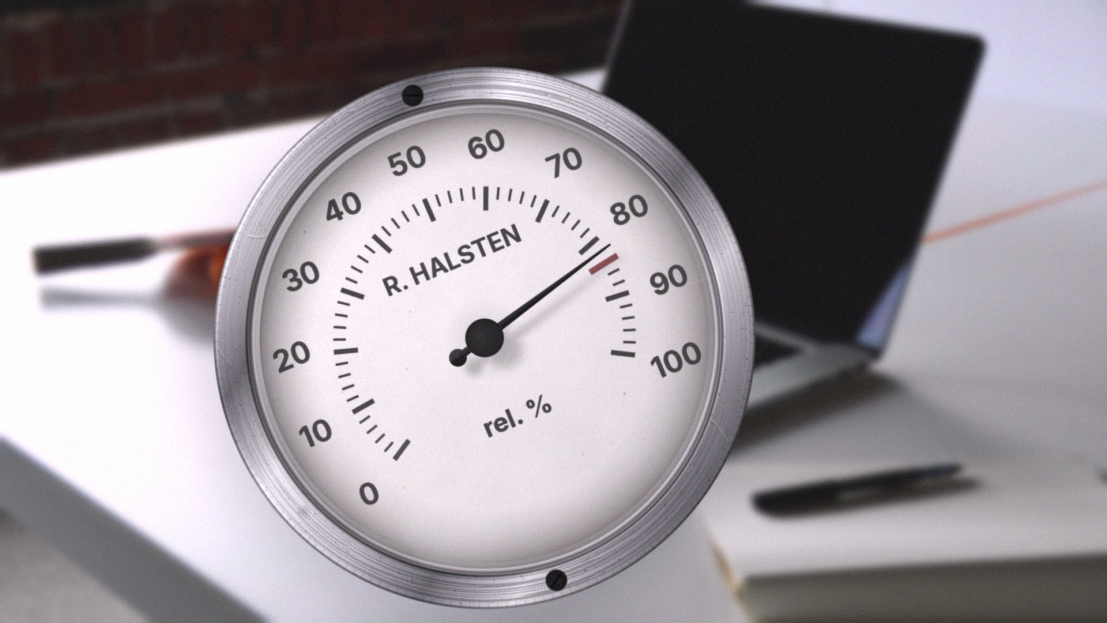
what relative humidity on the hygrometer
82 %
